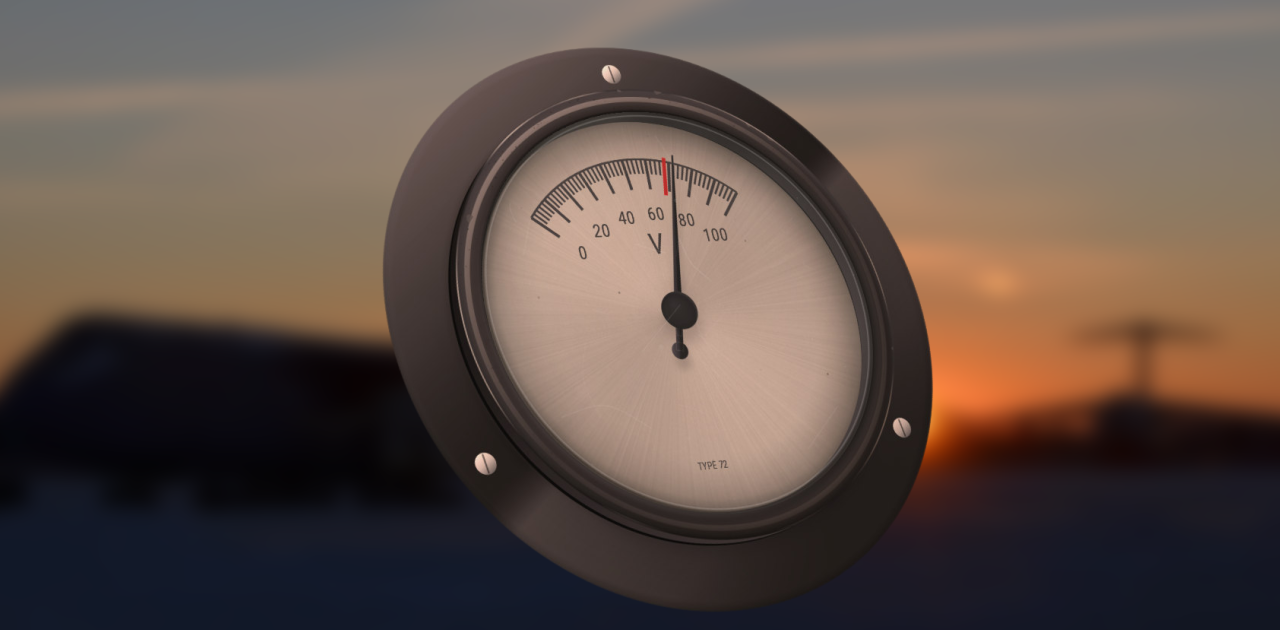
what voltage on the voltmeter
70 V
